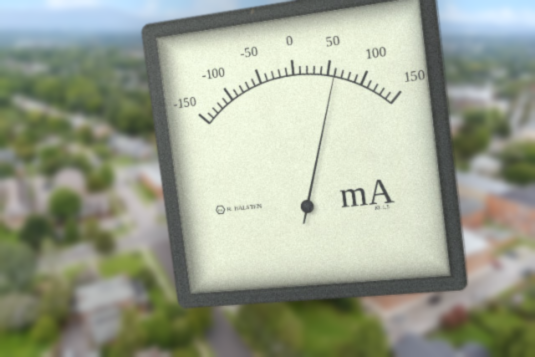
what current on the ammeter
60 mA
